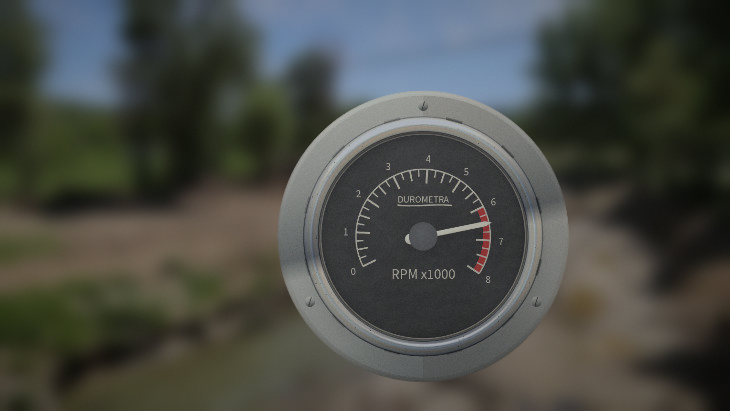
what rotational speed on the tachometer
6500 rpm
